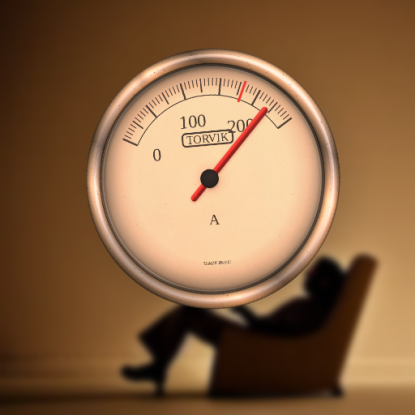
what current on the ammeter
220 A
